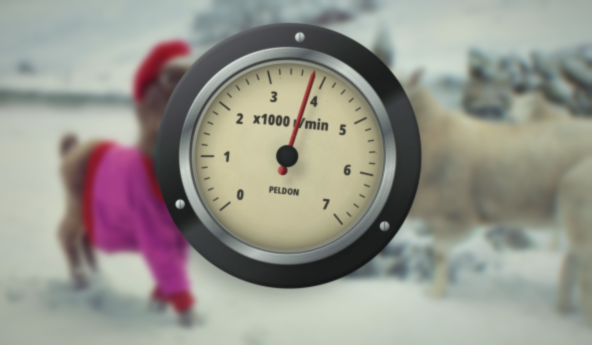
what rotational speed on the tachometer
3800 rpm
